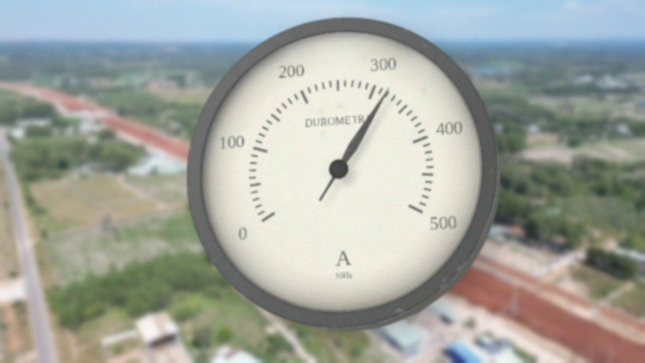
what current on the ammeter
320 A
